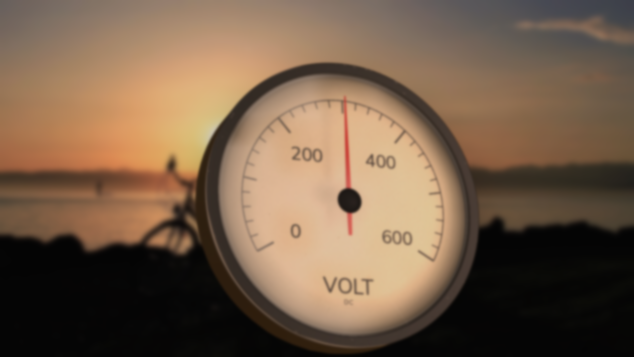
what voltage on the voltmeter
300 V
